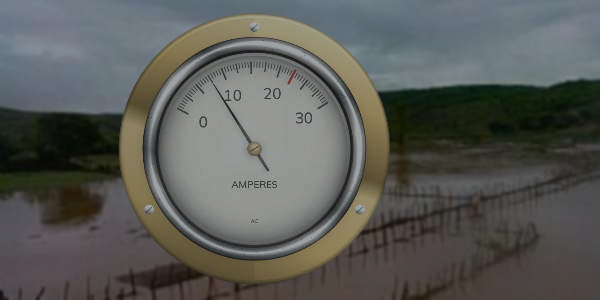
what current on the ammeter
7.5 A
